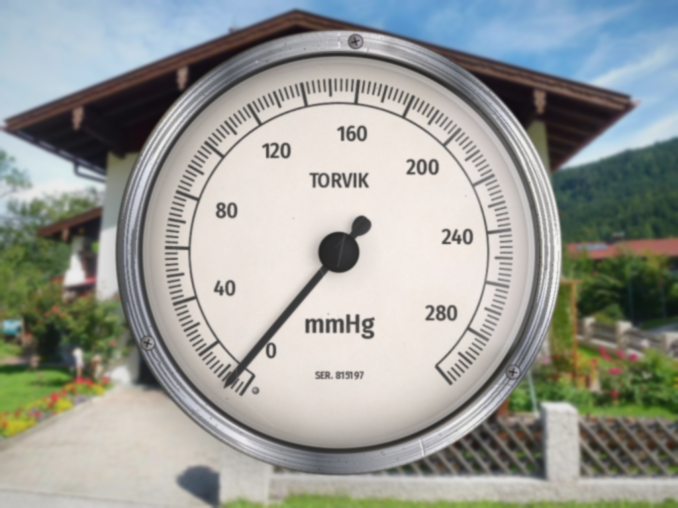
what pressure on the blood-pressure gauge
6 mmHg
